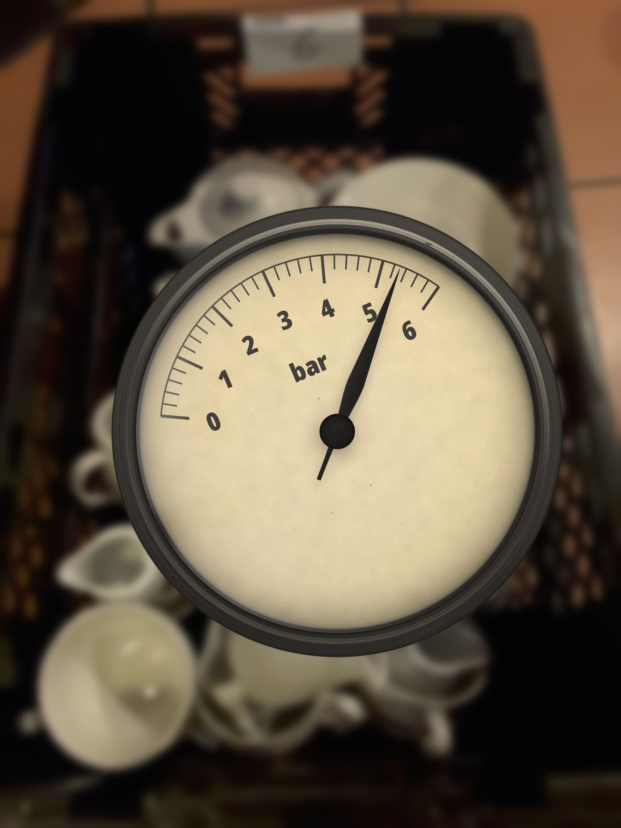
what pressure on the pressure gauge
5.3 bar
